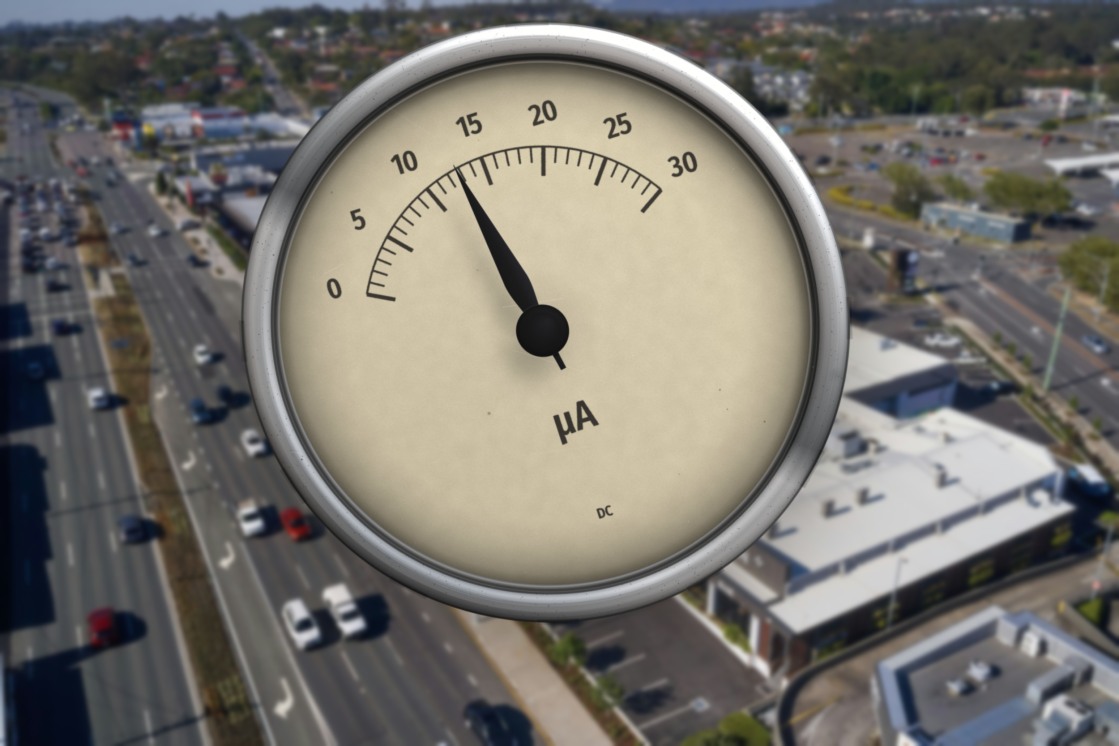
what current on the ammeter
13 µA
